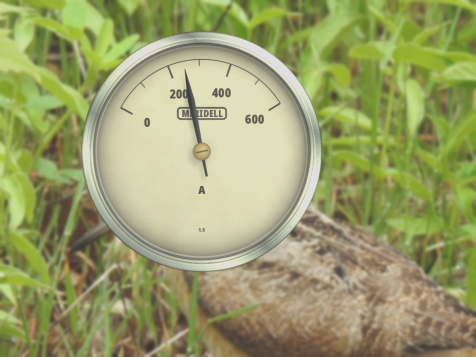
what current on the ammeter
250 A
